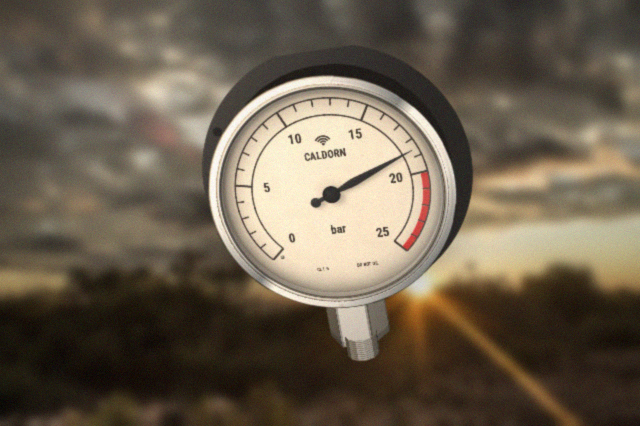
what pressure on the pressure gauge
18.5 bar
